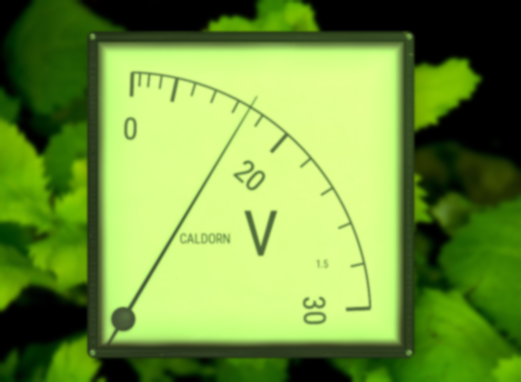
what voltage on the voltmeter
17 V
